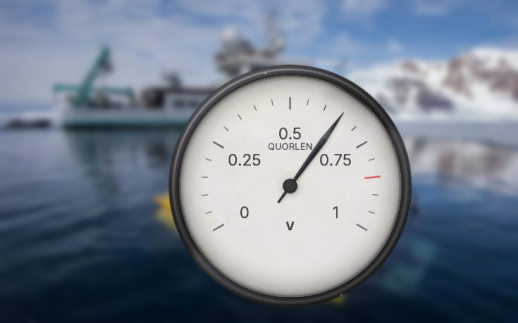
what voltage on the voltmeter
0.65 V
